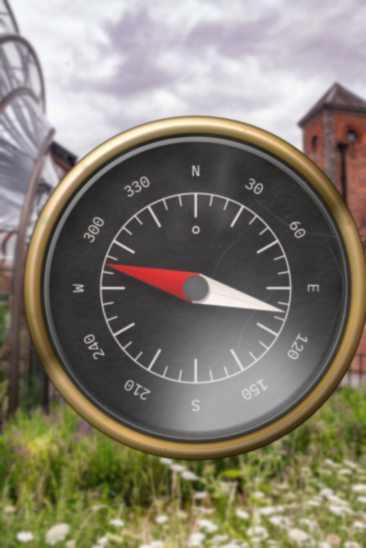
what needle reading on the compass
285 °
